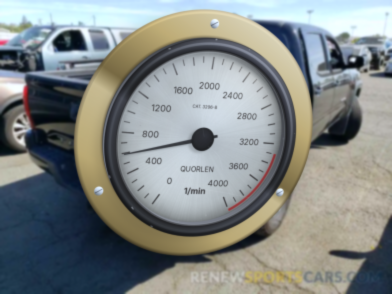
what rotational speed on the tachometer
600 rpm
